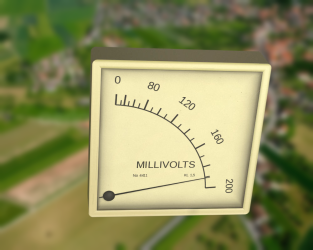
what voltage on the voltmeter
190 mV
